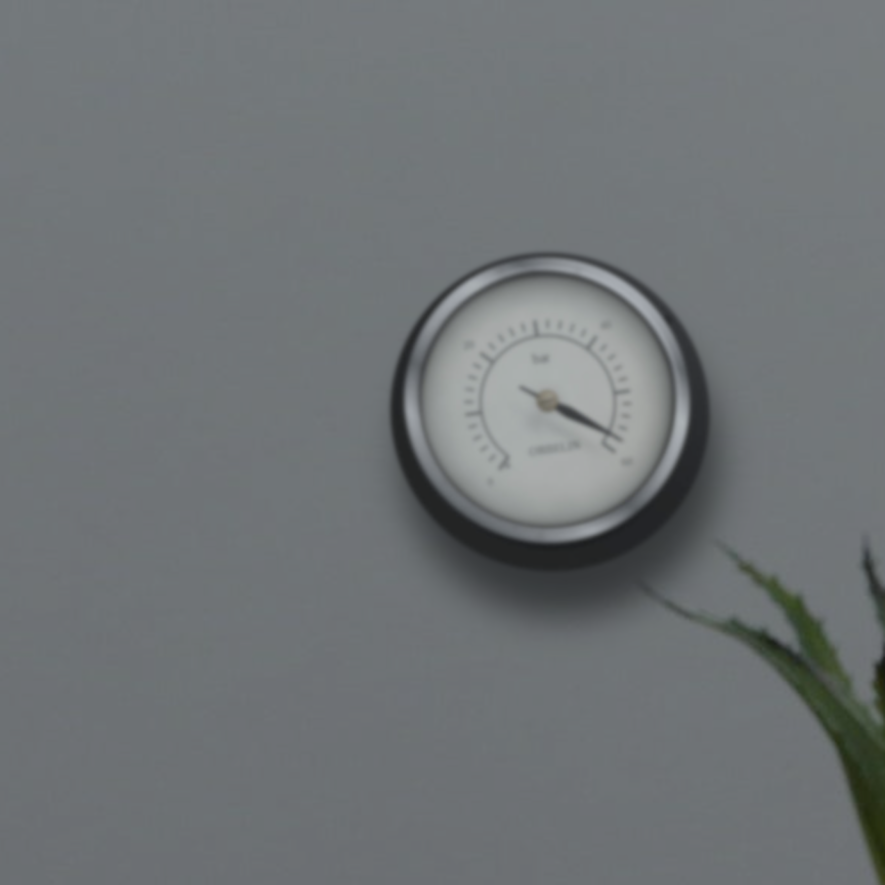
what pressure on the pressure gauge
58 bar
